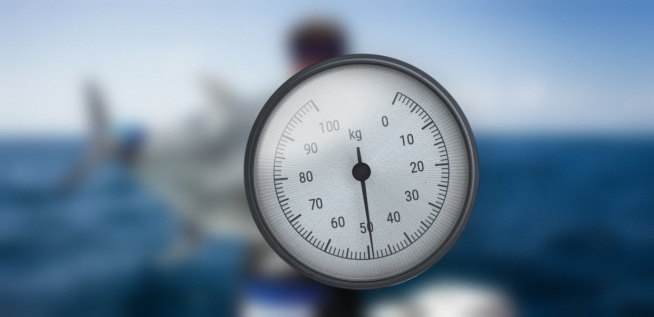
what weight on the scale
49 kg
